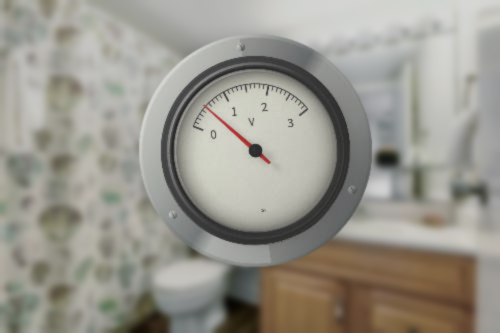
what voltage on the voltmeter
0.5 V
